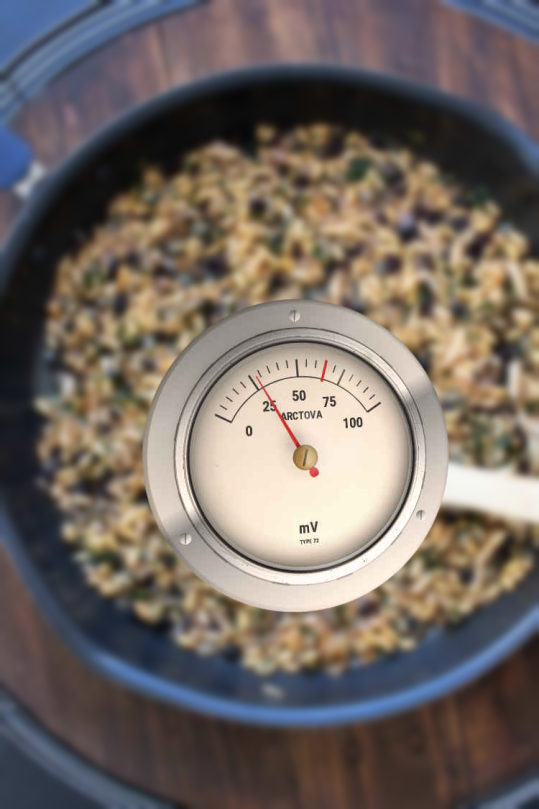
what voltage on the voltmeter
27.5 mV
